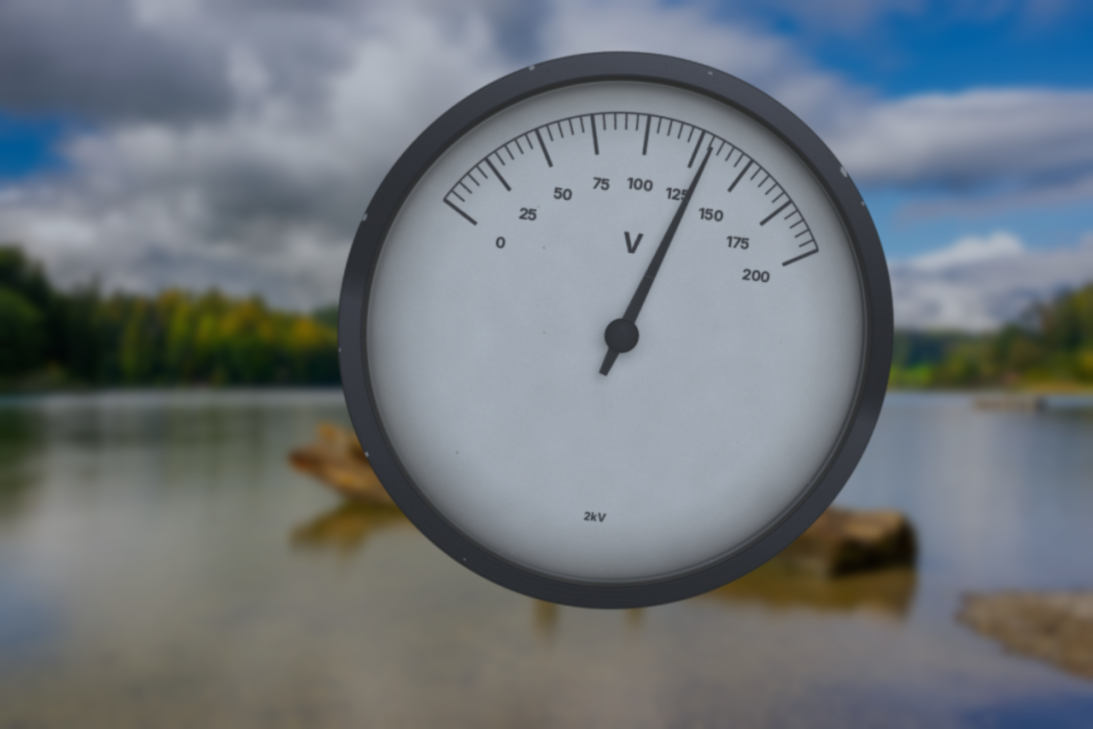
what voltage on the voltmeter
130 V
